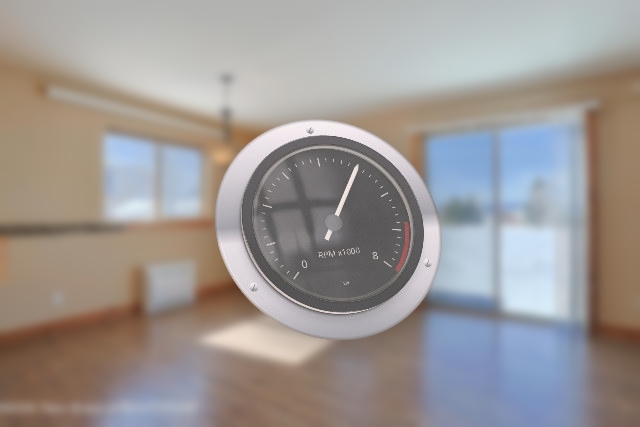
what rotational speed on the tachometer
5000 rpm
